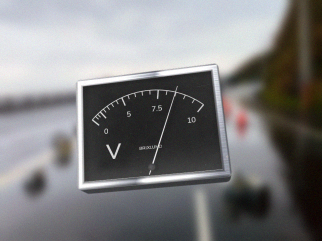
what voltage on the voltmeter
8.5 V
